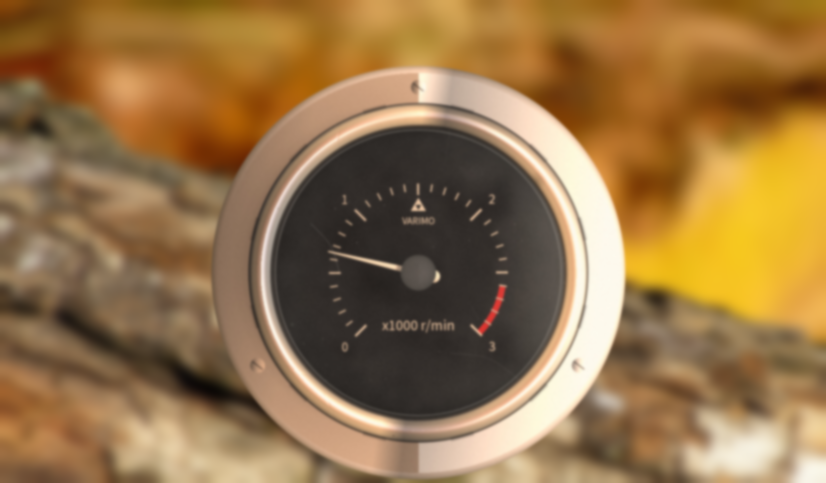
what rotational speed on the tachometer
650 rpm
